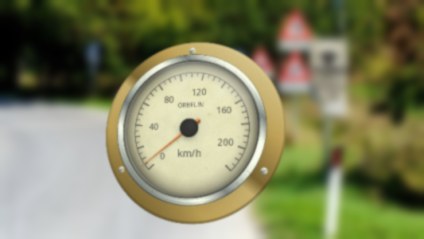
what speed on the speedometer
5 km/h
